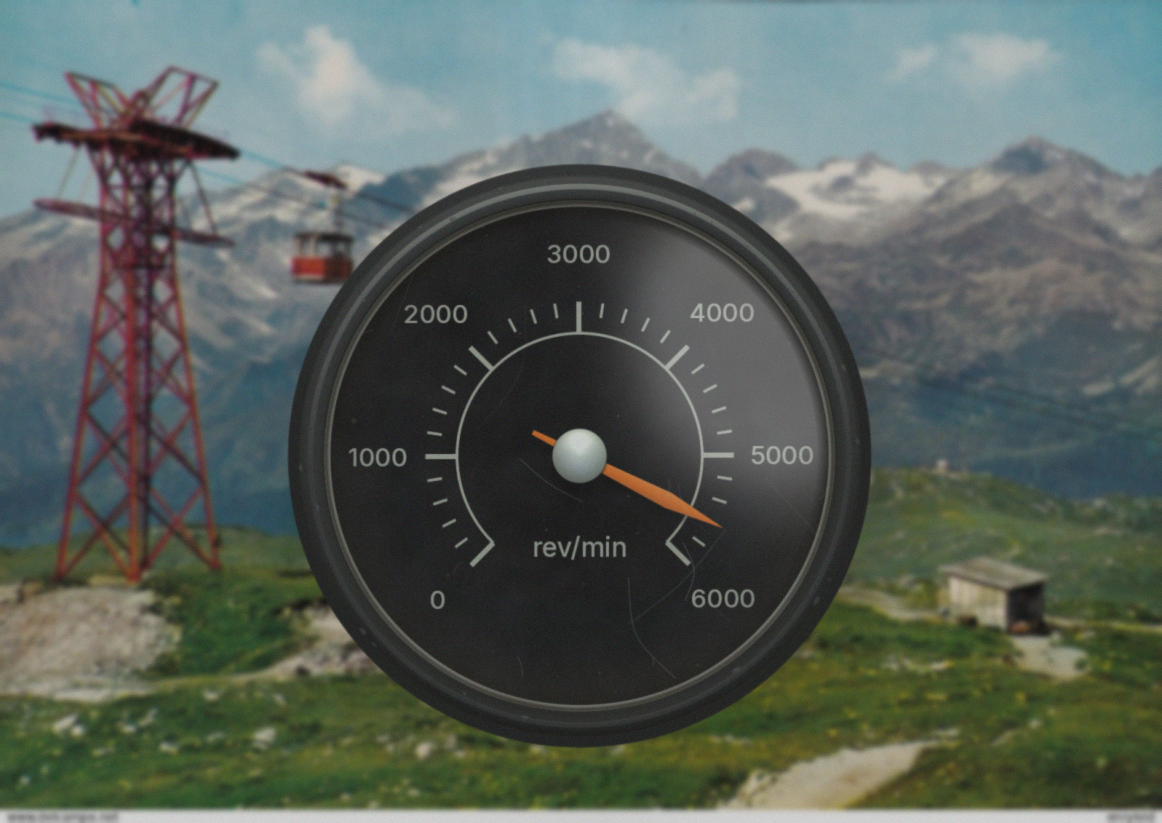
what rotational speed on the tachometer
5600 rpm
